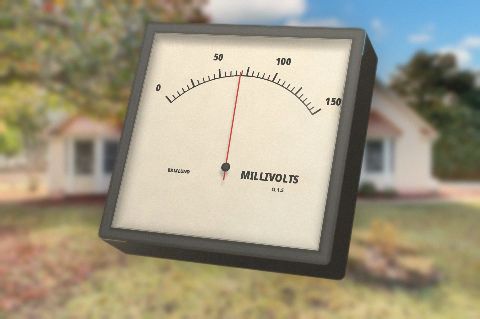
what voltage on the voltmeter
70 mV
